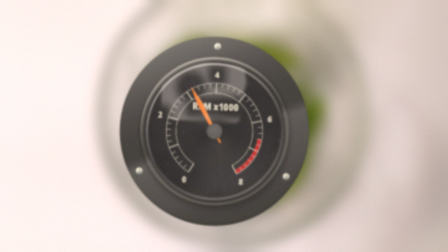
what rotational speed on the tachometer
3200 rpm
